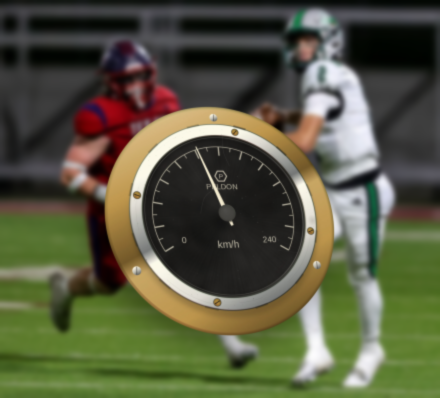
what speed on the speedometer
100 km/h
